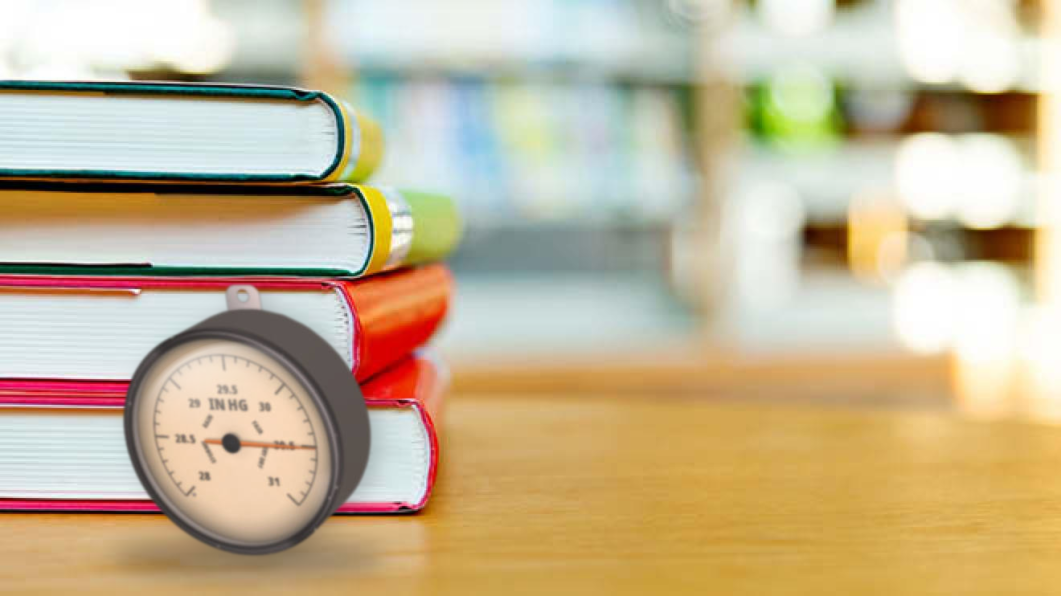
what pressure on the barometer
30.5 inHg
